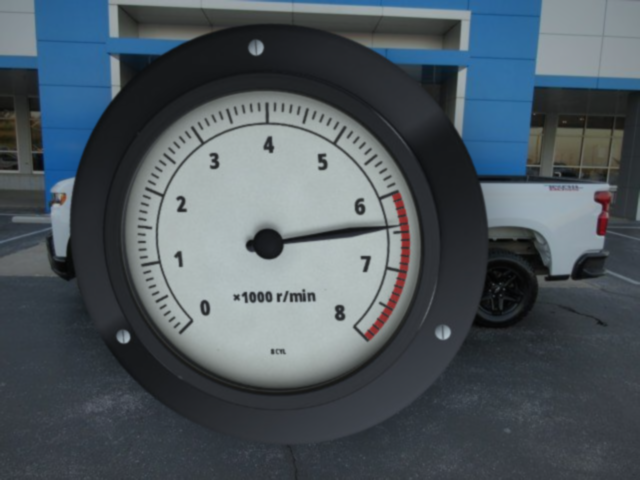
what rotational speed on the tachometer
6400 rpm
